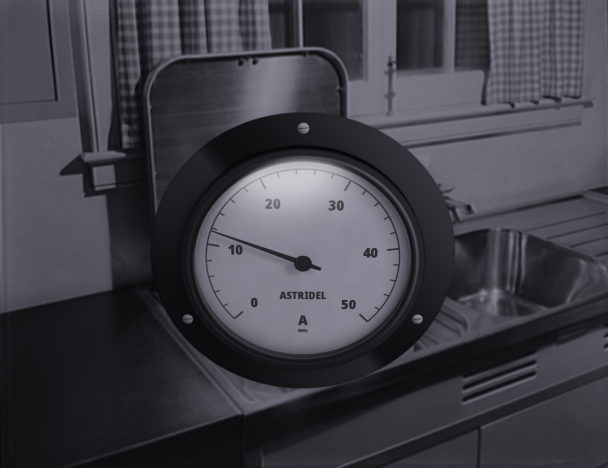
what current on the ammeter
12 A
